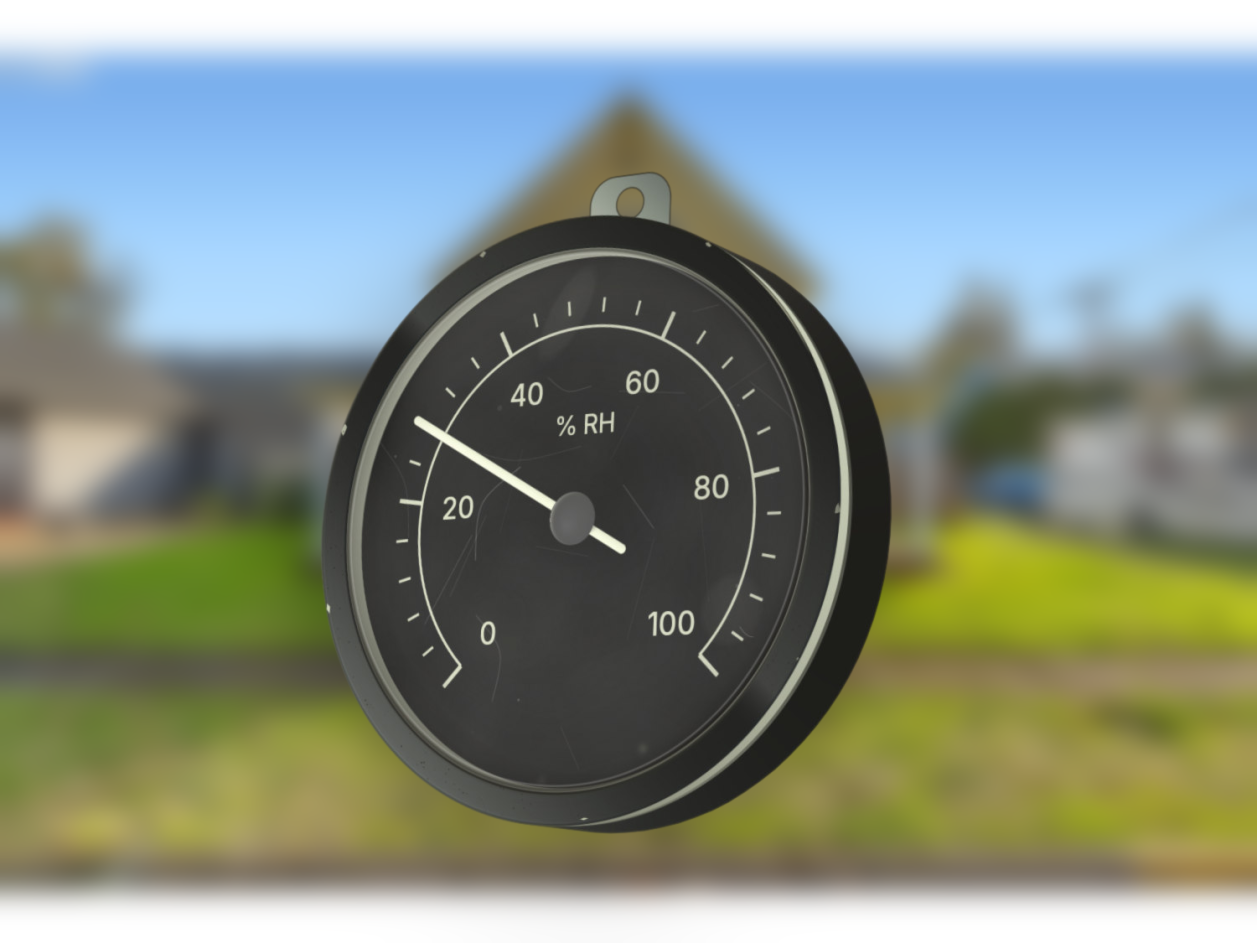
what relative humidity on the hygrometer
28 %
